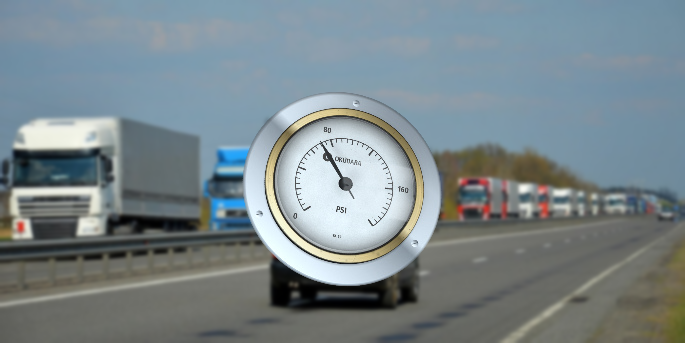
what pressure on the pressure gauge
70 psi
